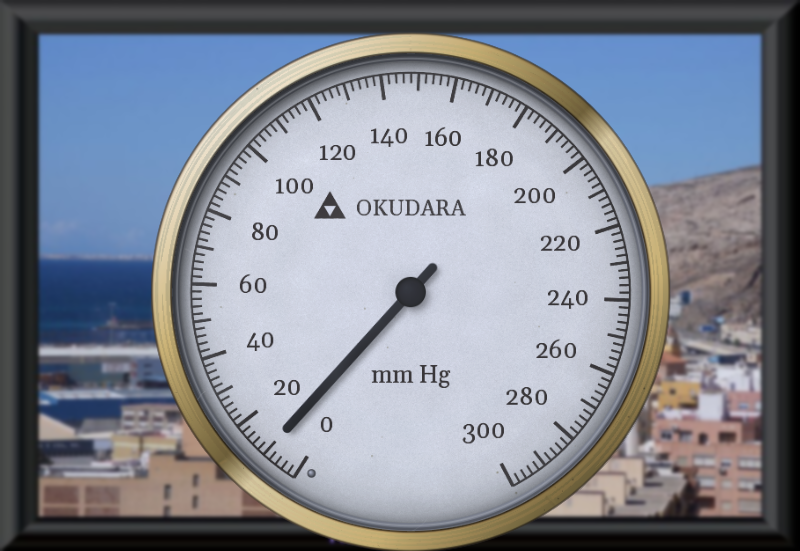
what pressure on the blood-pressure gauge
10 mmHg
